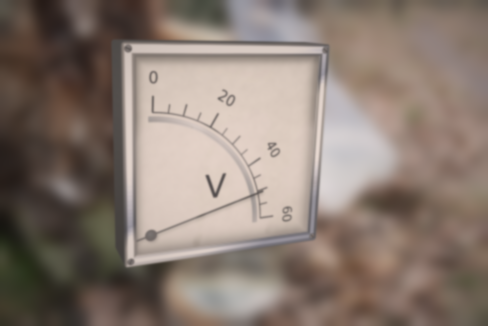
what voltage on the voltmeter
50 V
